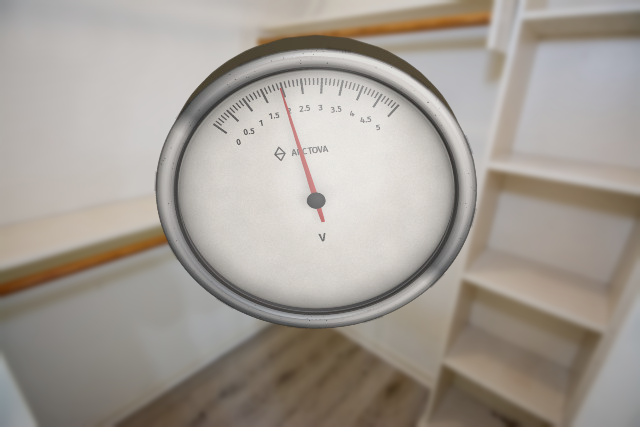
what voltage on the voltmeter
2 V
